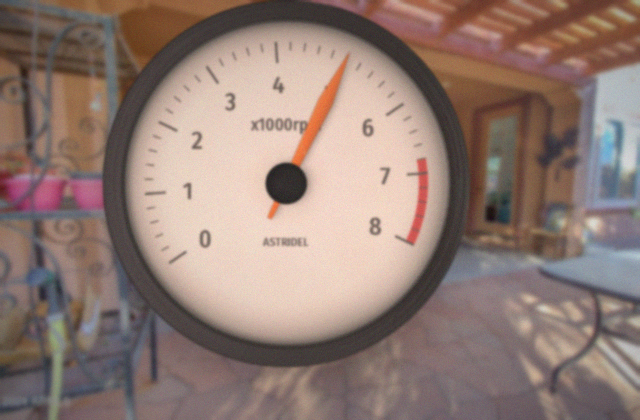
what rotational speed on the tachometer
5000 rpm
